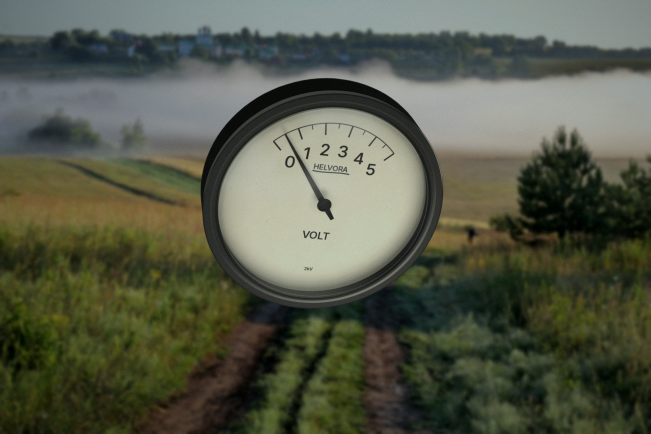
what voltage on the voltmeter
0.5 V
